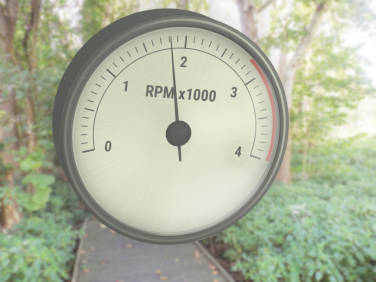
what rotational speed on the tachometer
1800 rpm
